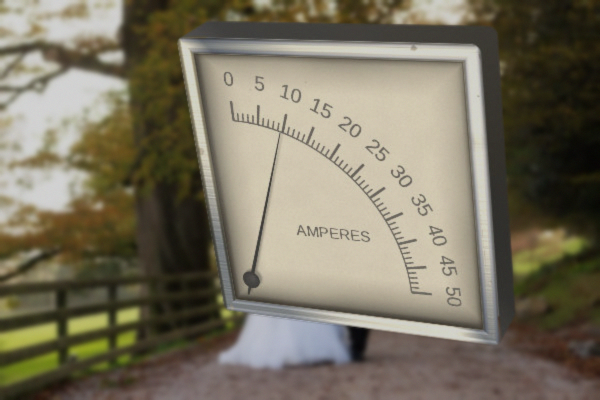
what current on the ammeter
10 A
